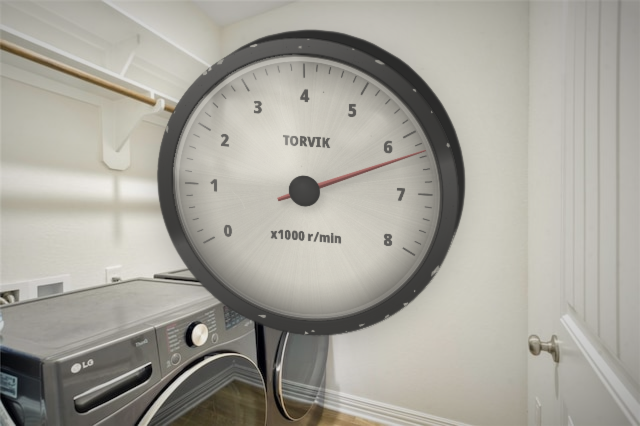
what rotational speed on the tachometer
6300 rpm
